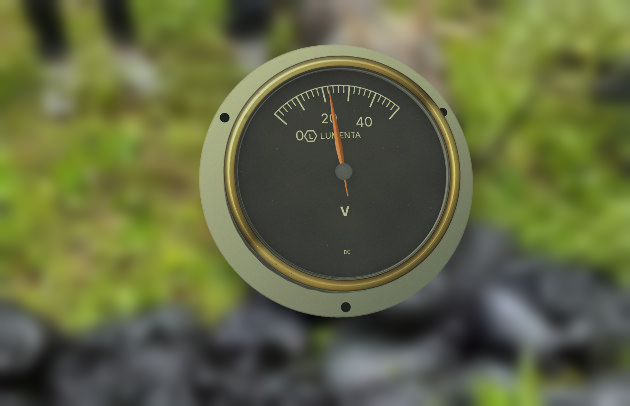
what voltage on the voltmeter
22 V
